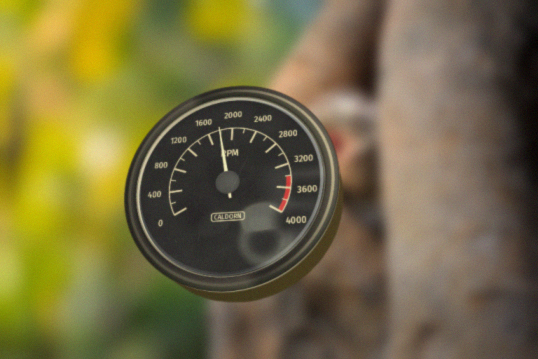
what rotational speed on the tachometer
1800 rpm
